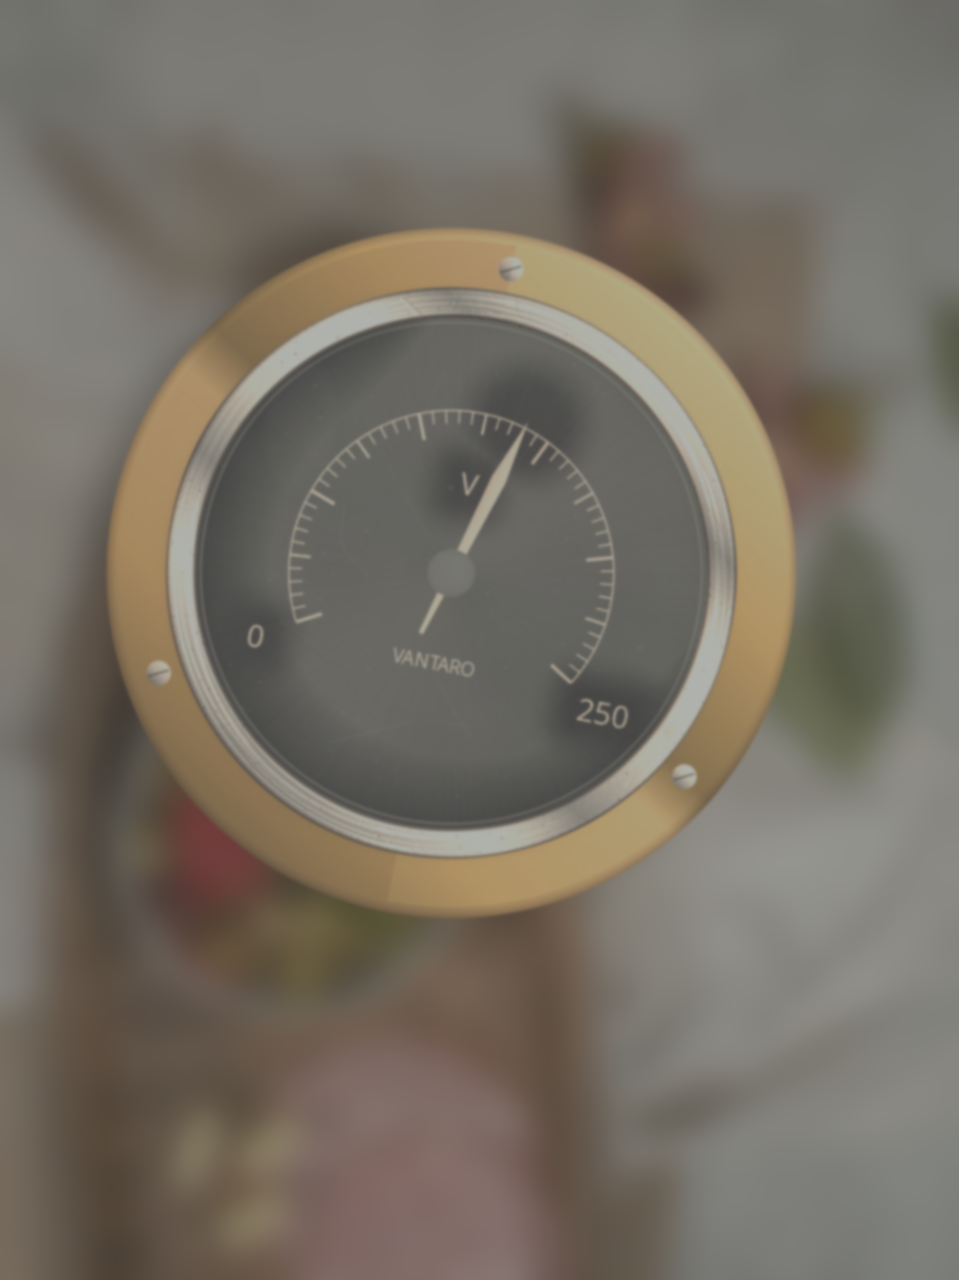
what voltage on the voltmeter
140 V
